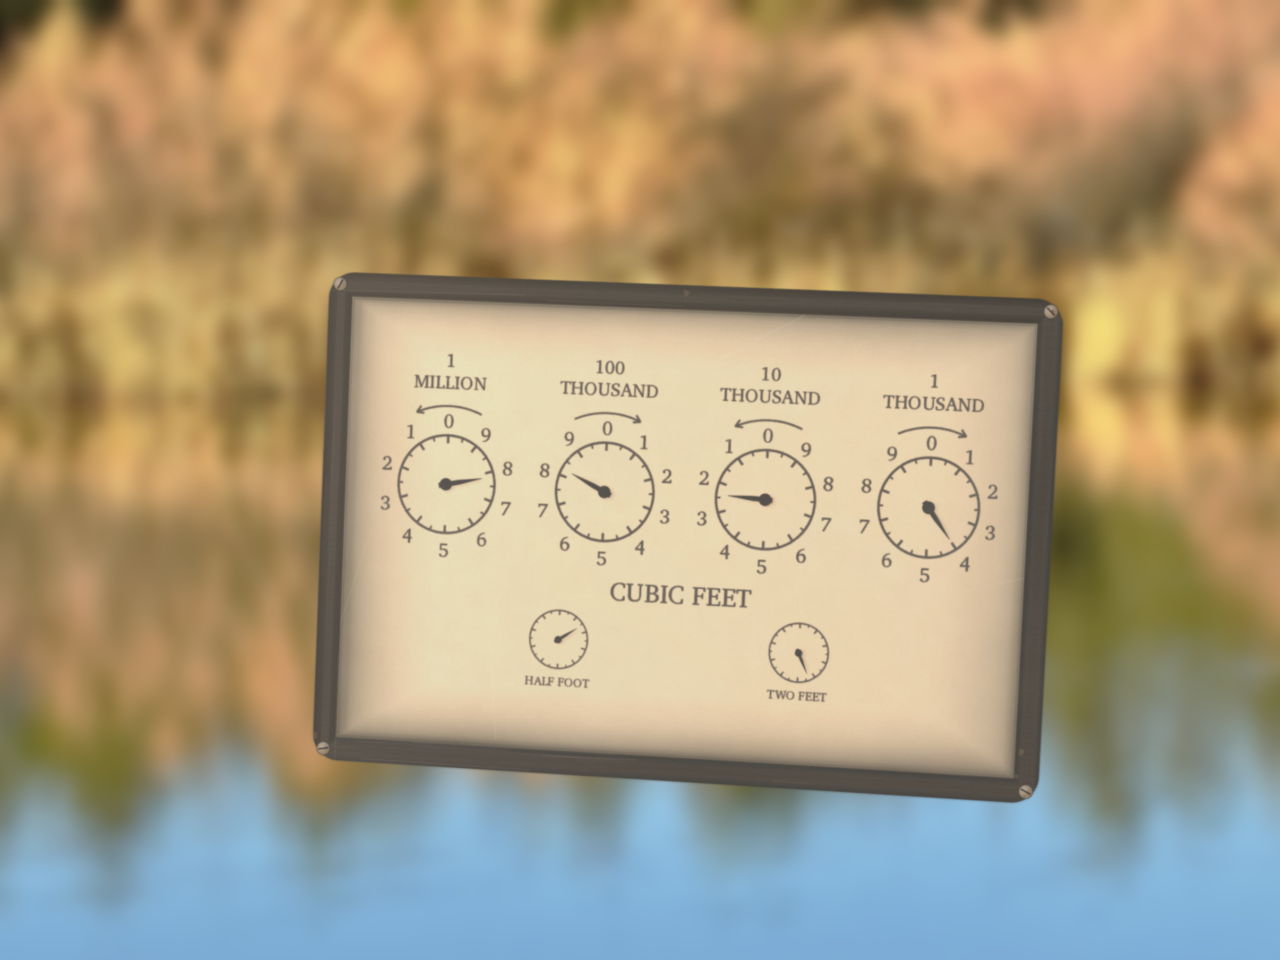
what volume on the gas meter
782400 ft³
